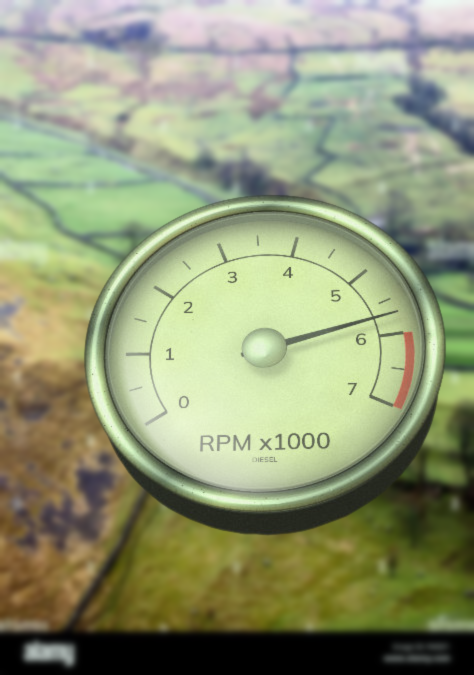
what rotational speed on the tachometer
5750 rpm
